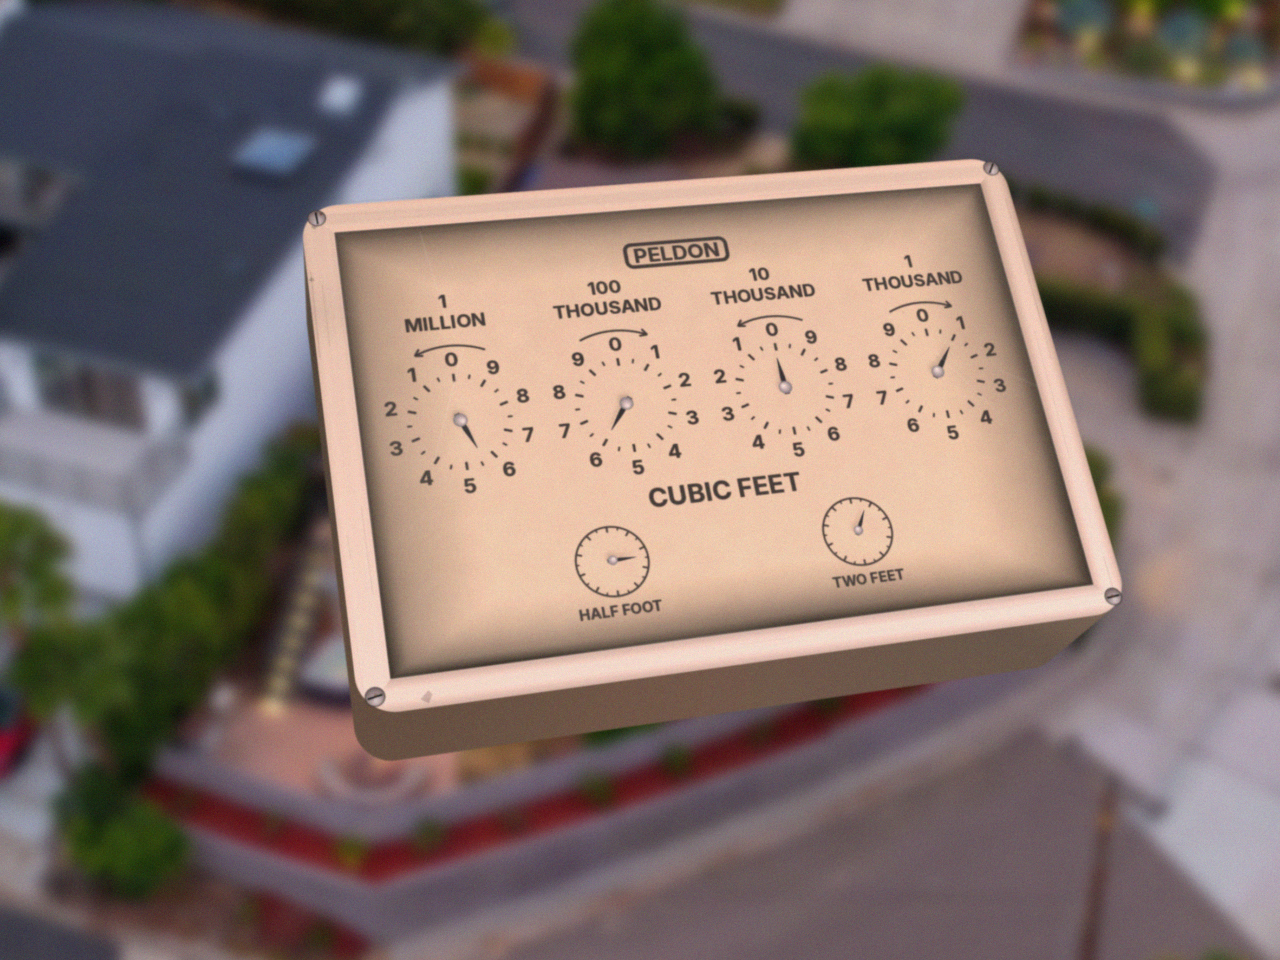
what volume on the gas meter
560100 ft³
